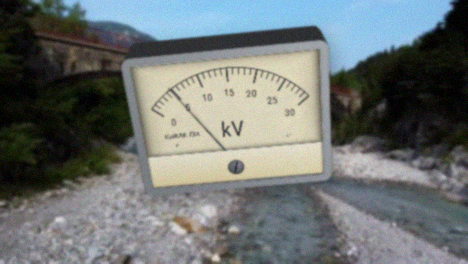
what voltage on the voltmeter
5 kV
